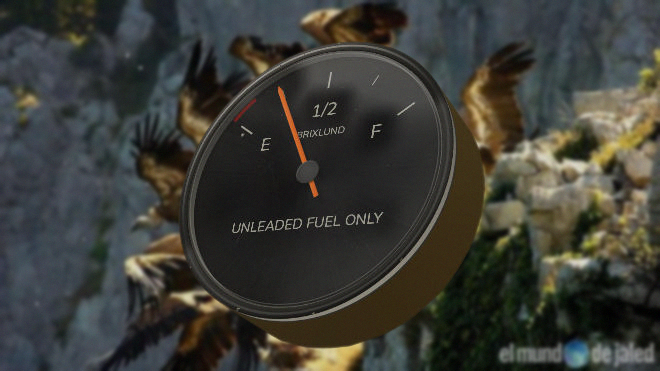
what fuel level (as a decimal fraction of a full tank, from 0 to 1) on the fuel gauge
0.25
